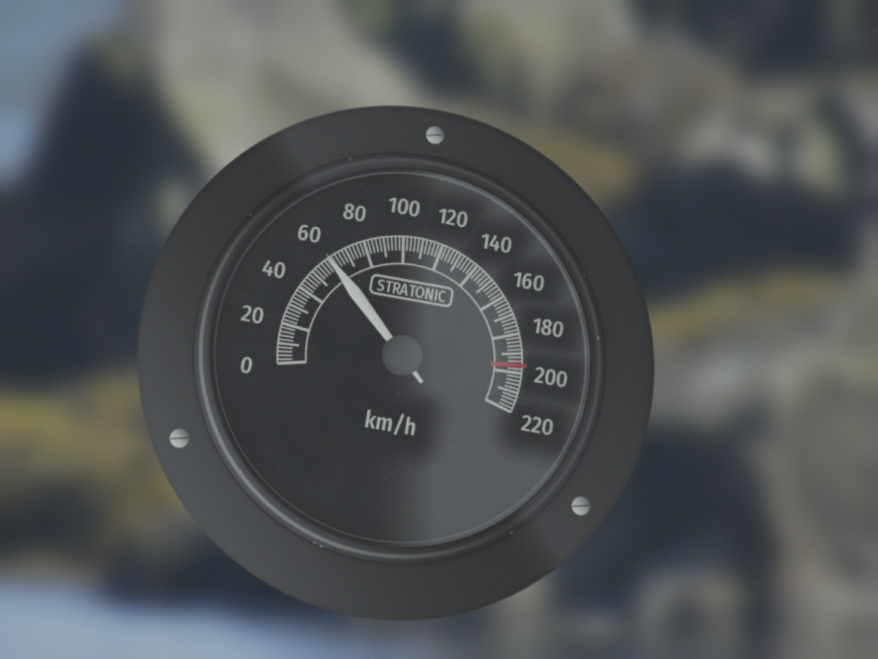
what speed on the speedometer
60 km/h
